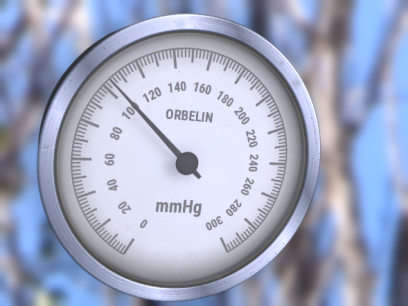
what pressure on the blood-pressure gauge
104 mmHg
